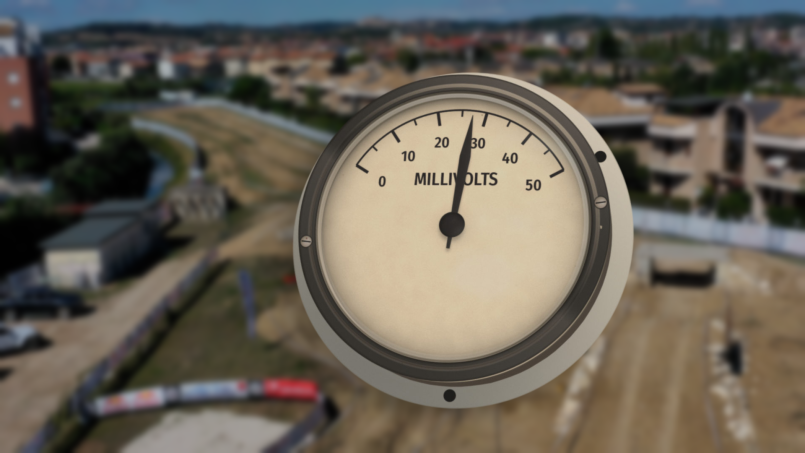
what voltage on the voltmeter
27.5 mV
